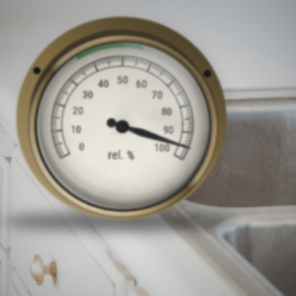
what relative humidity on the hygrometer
95 %
